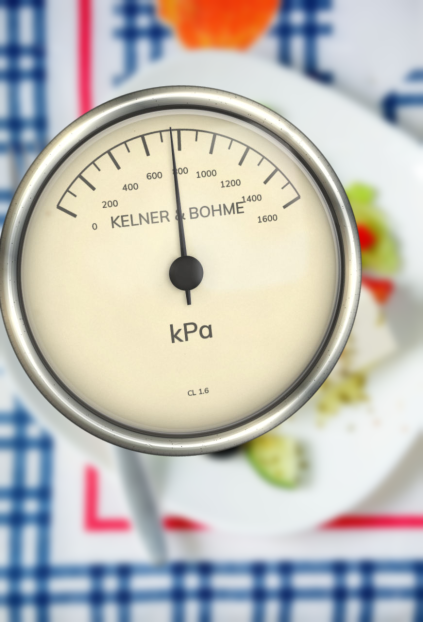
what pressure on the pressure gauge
750 kPa
